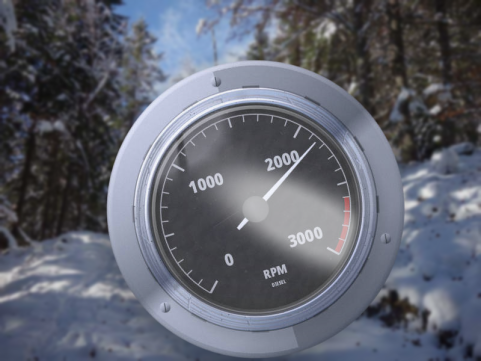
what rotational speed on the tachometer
2150 rpm
